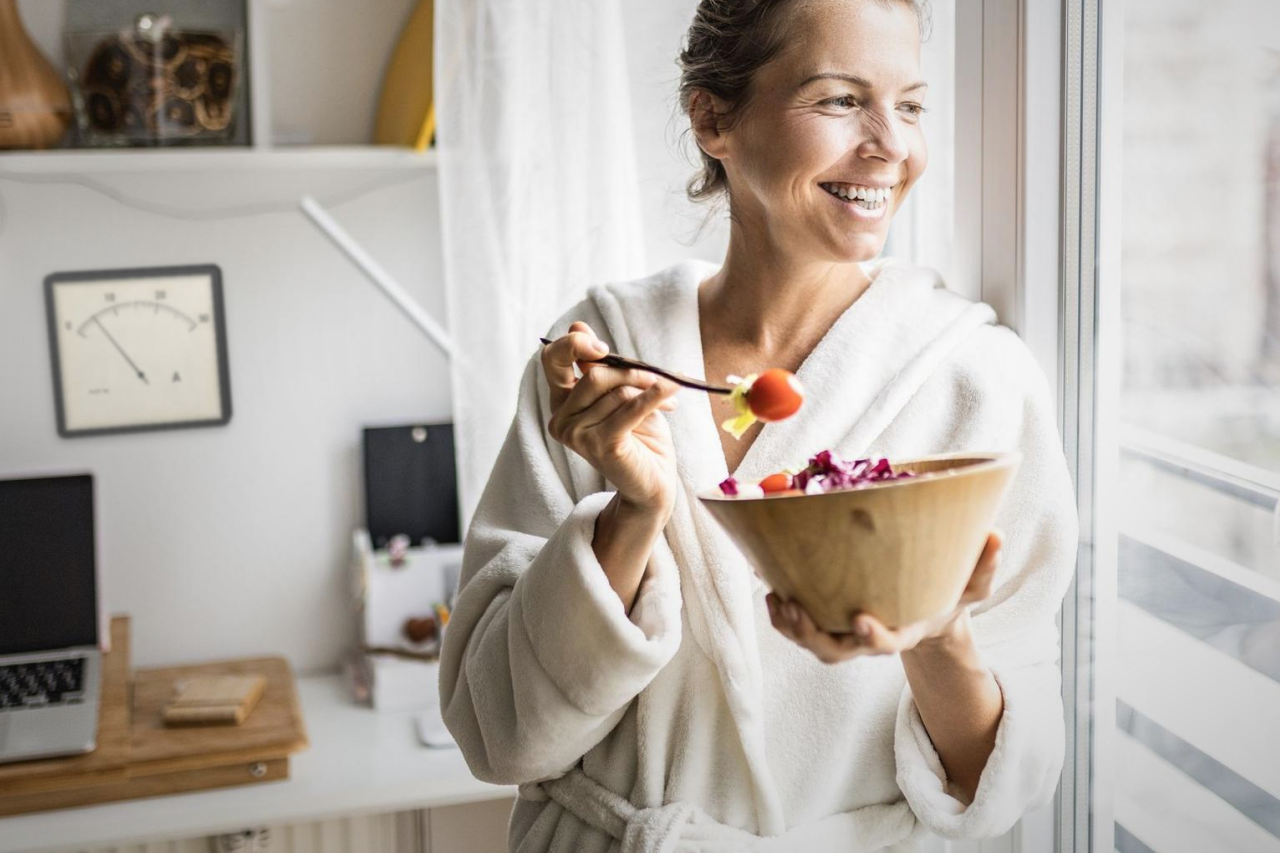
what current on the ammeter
5 A
